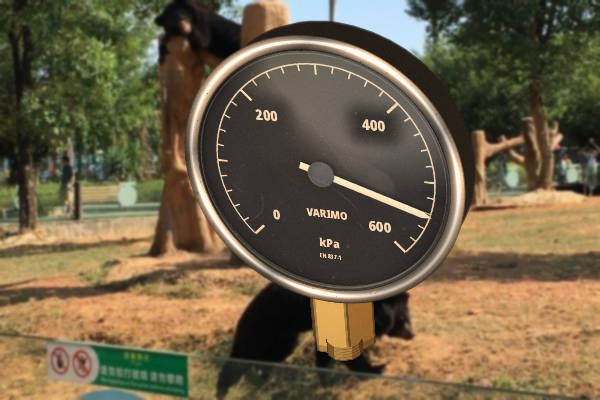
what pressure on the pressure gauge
540 kPa
